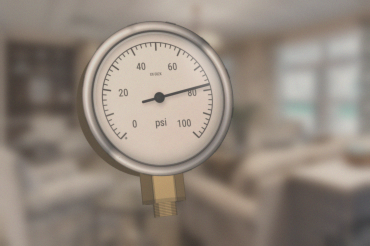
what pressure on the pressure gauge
78 psi
